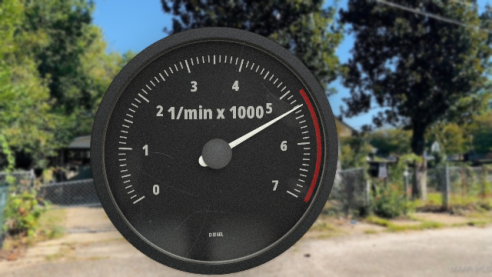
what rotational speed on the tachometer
5300 rpm
